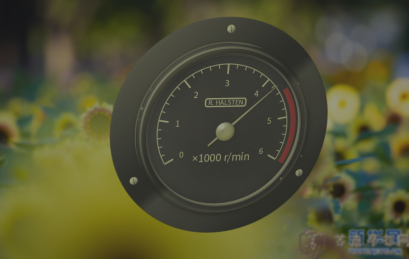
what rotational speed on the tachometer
4200 rpm
